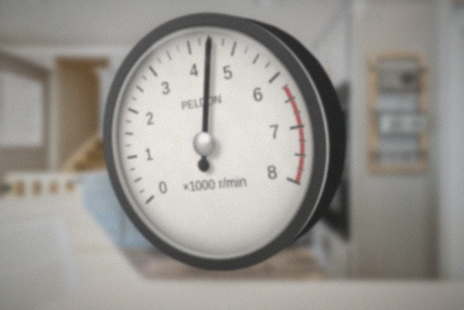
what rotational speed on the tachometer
4500 rpm
